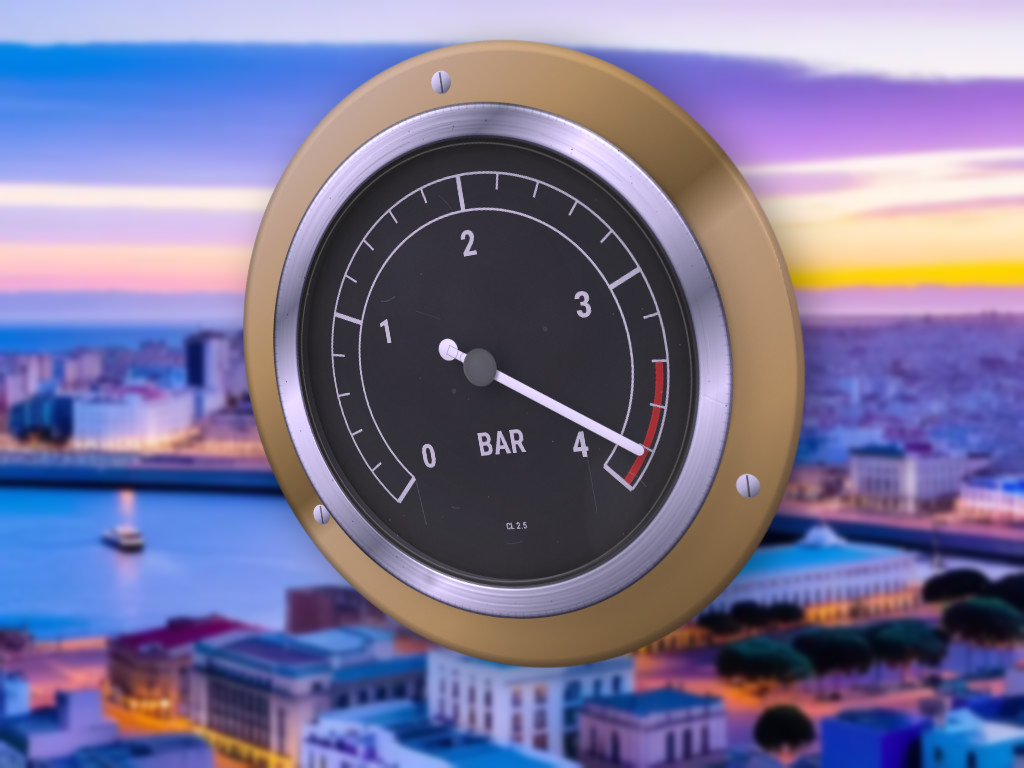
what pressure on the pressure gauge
3.8 bar
